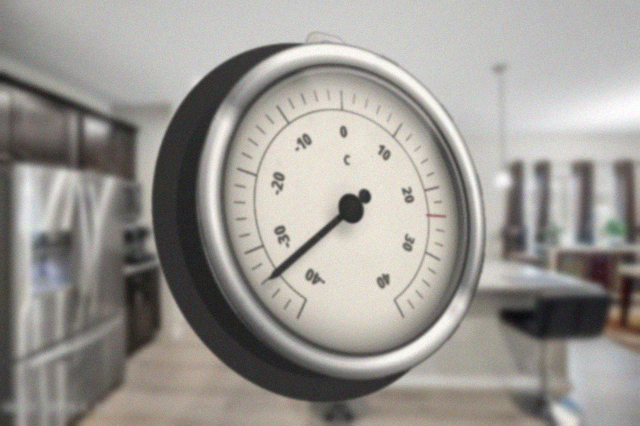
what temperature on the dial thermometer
-34 °C
